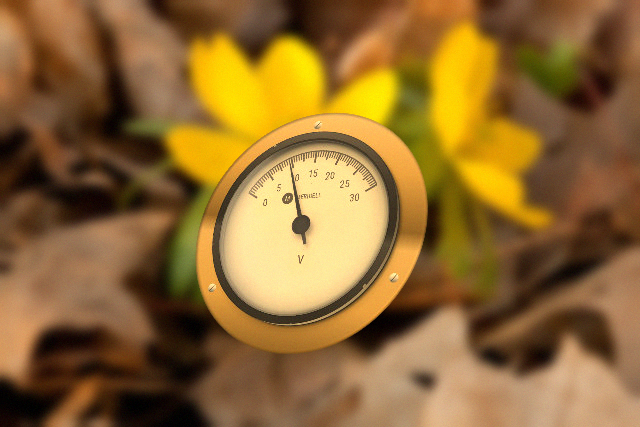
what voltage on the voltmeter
10 V
